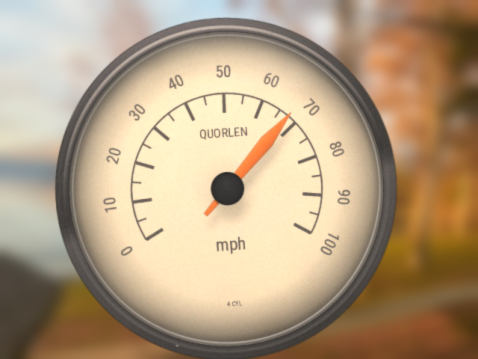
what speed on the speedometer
67.5 mph
